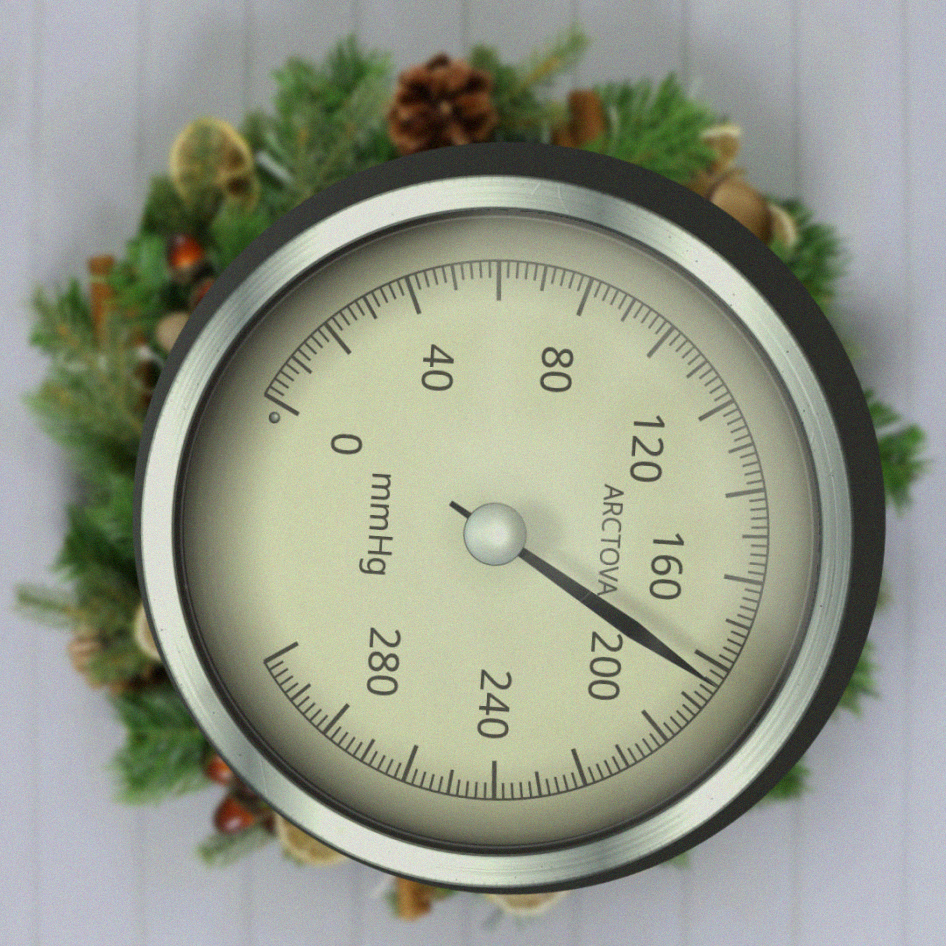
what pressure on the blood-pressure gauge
184 mmHg
